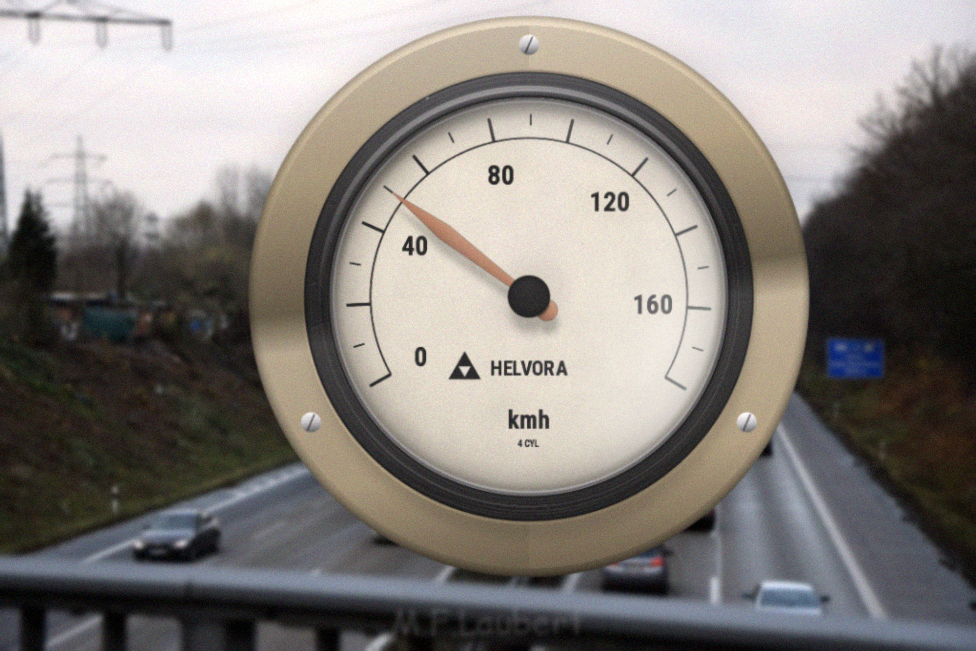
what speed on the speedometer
50 km/h
